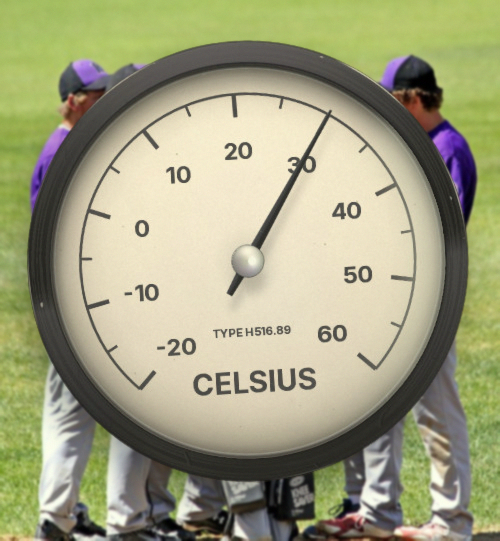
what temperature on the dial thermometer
30 °C
